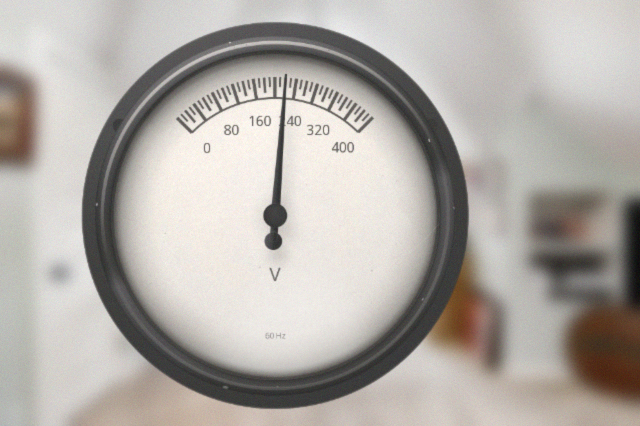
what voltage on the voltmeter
220 V
